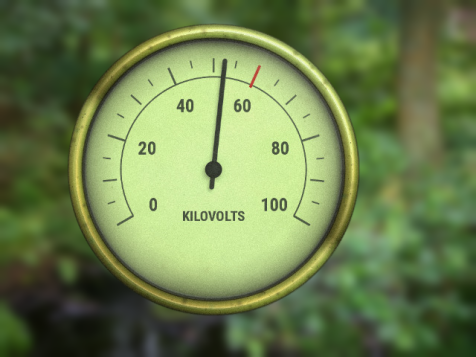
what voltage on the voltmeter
52.5 kV
